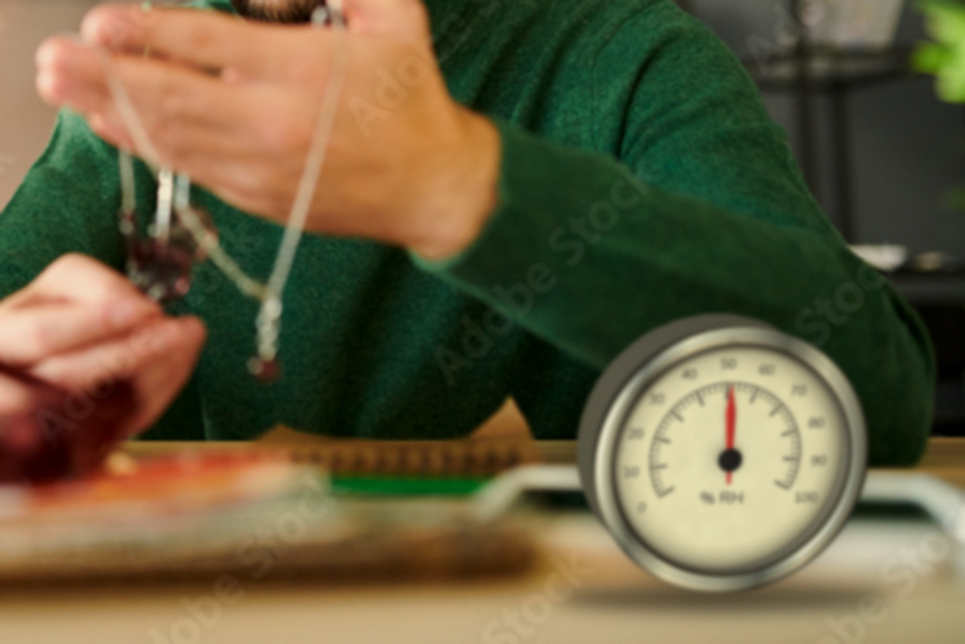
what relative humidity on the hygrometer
50 %
